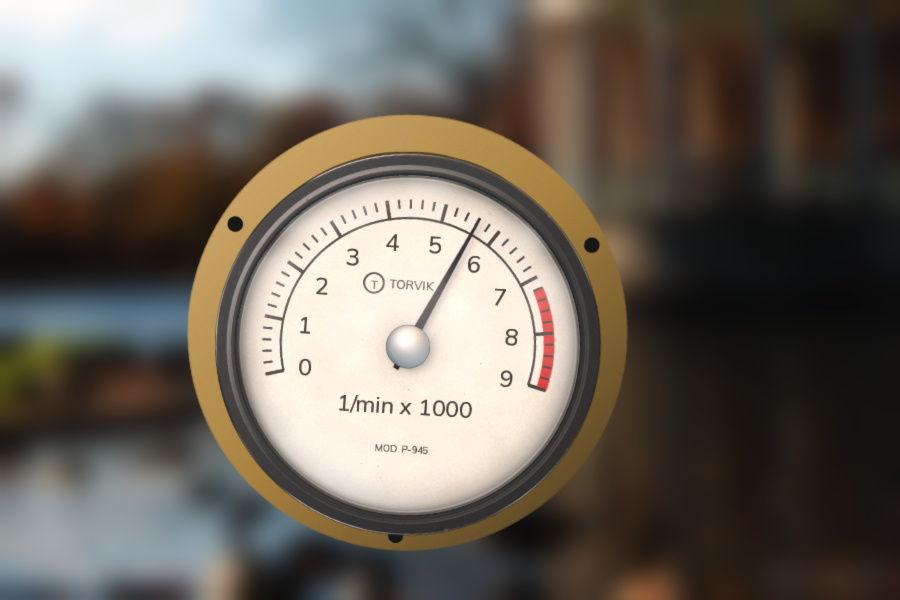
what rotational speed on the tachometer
5600 rpm
